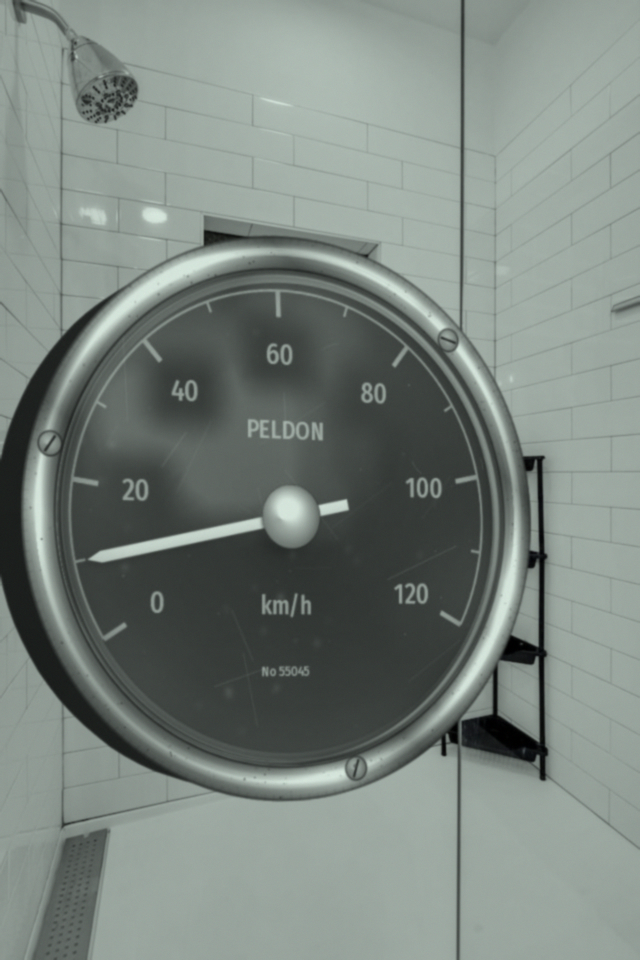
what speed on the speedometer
10 km/h
